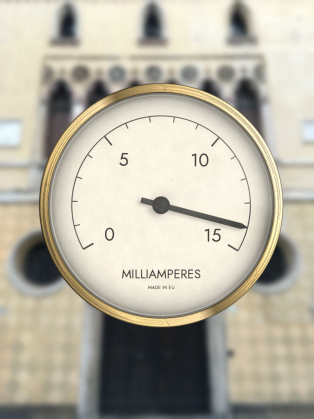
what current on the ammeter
14 mA
